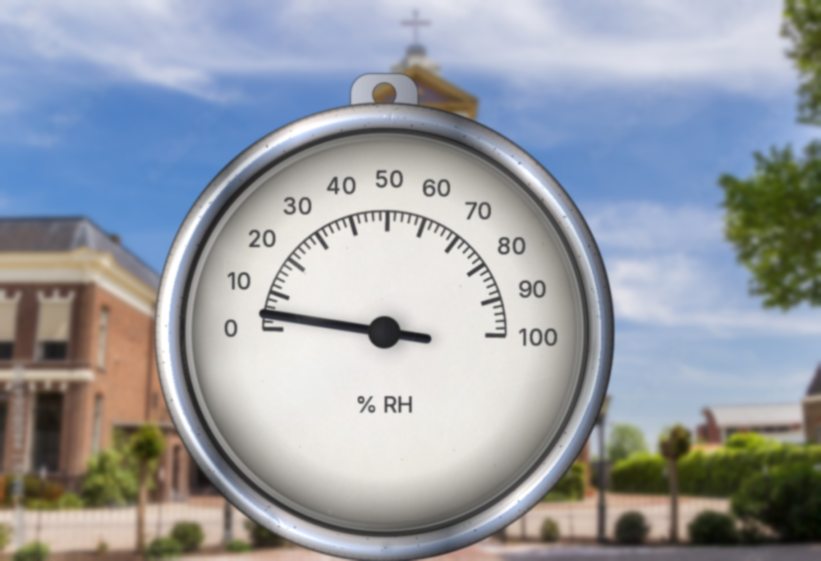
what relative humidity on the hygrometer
4 %
